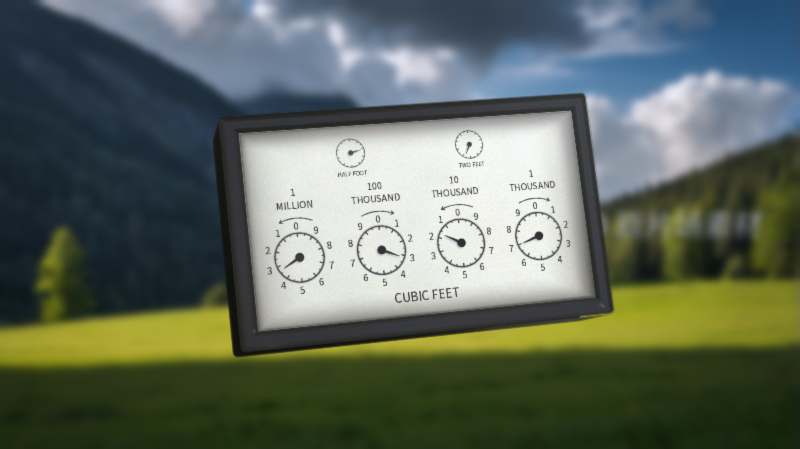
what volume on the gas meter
331700 ft³
